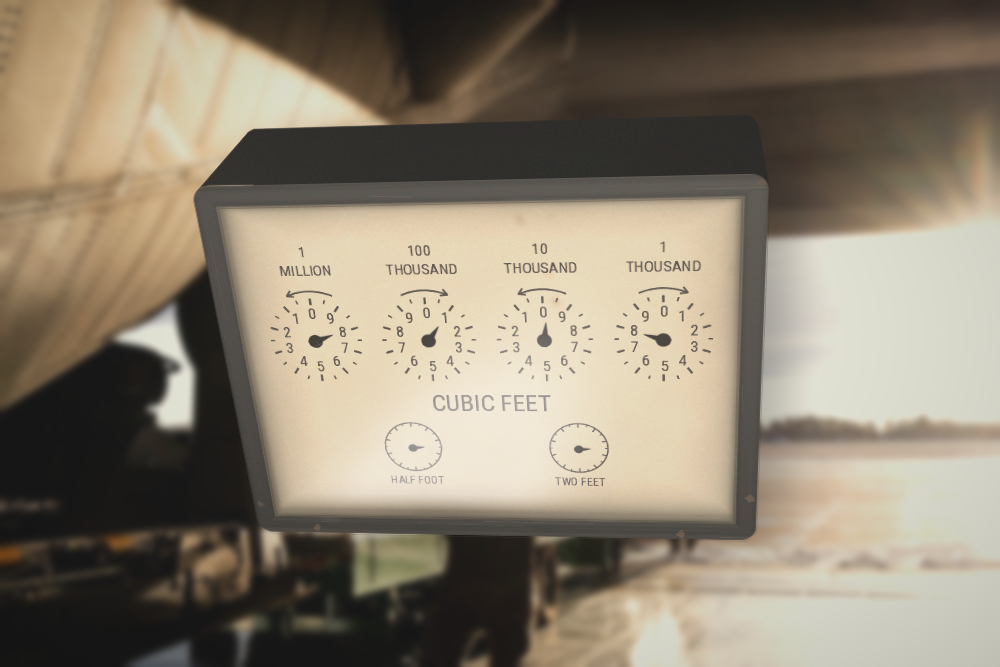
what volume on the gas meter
809800 ft³
